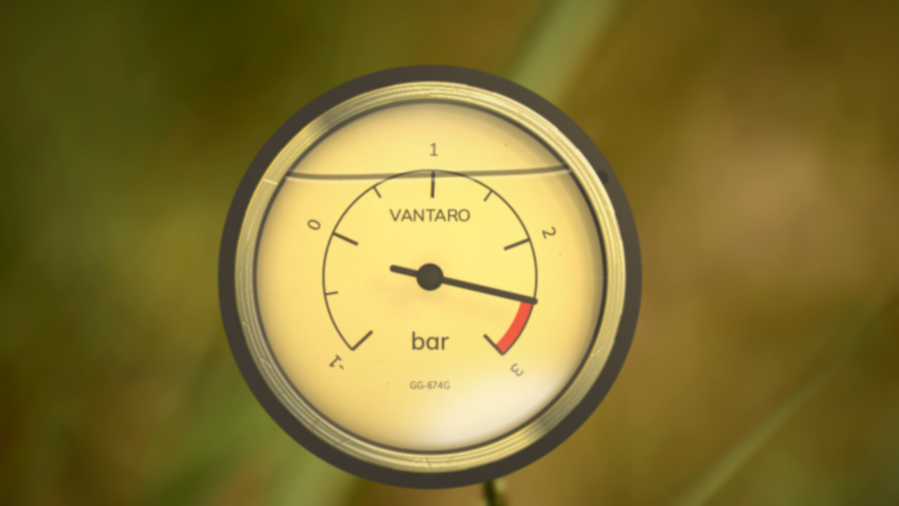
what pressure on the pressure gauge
2.5 bar
